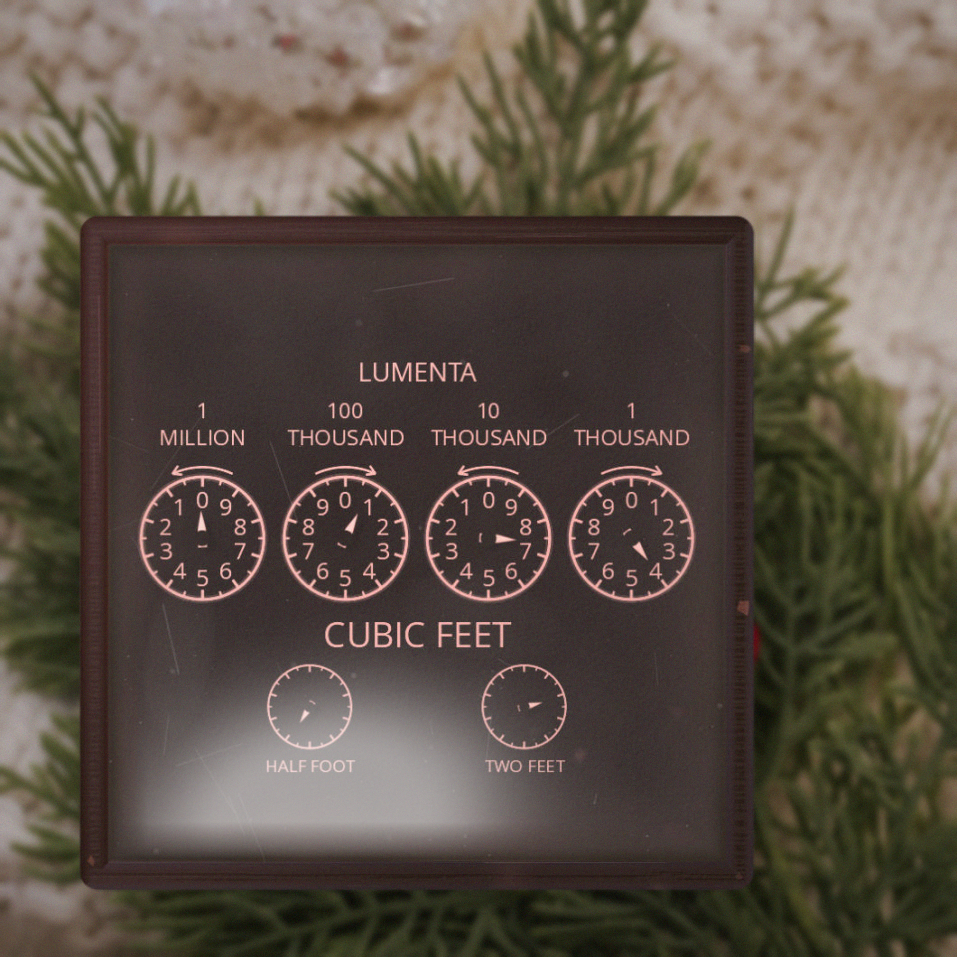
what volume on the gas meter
7400 ft³
